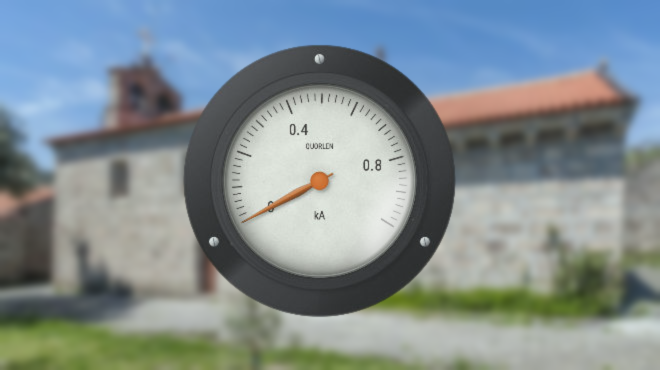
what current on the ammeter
0 kA
